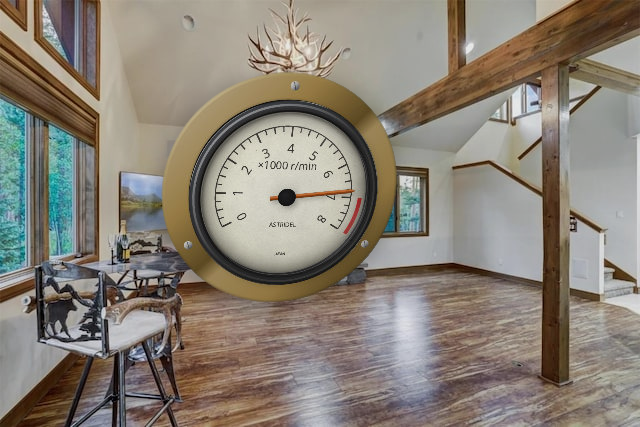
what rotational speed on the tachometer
6750 rpm
